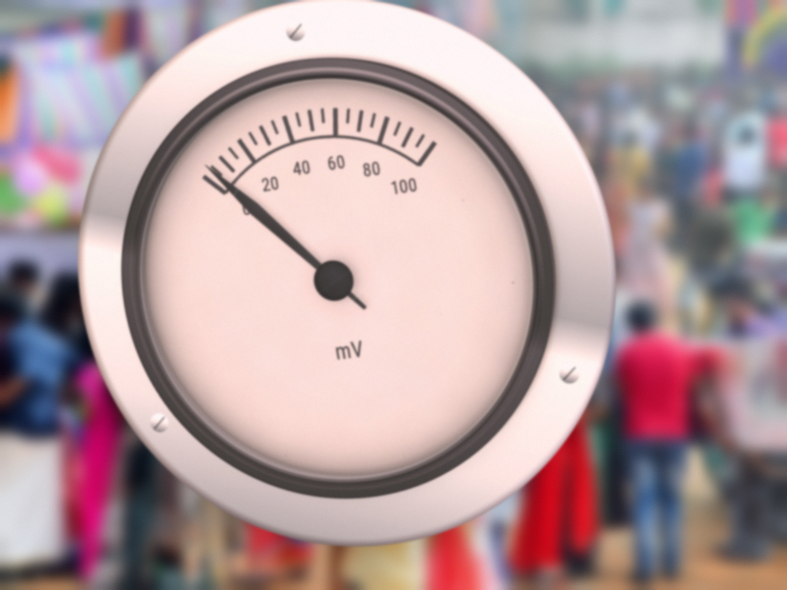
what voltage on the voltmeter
5 mV
